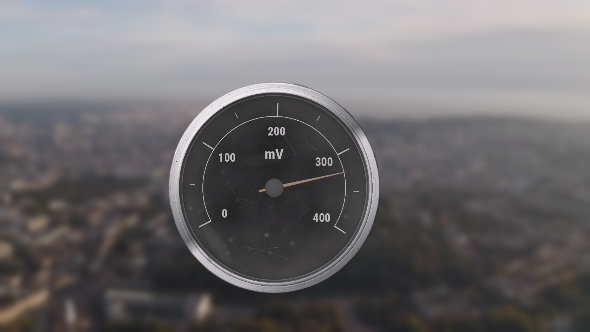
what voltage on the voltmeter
325 mV
